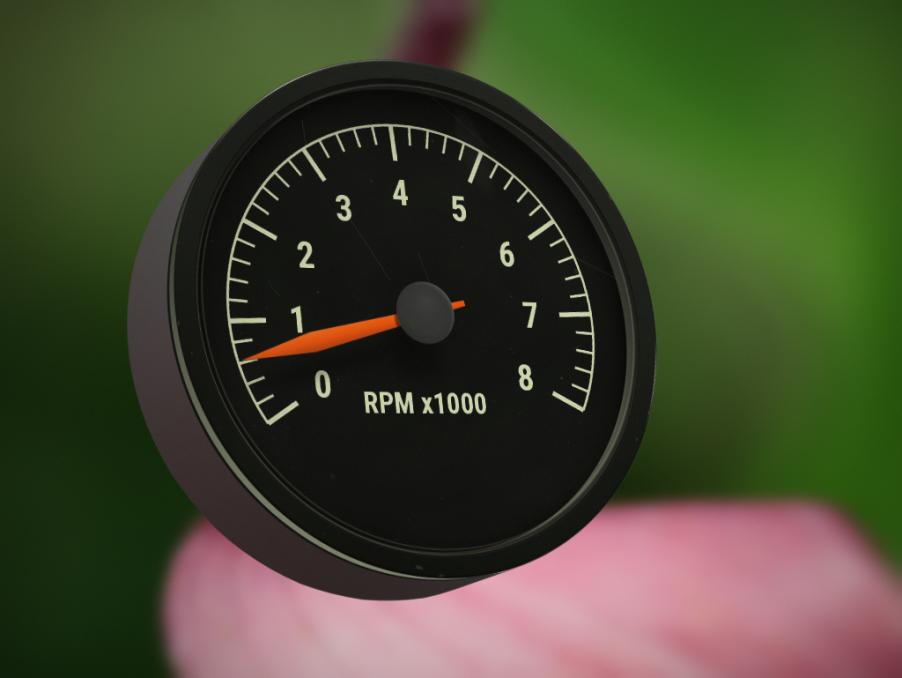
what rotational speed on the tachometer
600 rpm
